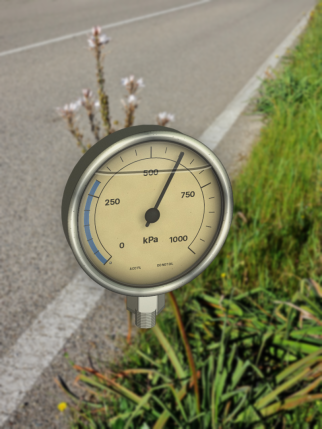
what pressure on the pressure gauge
600 kPa
